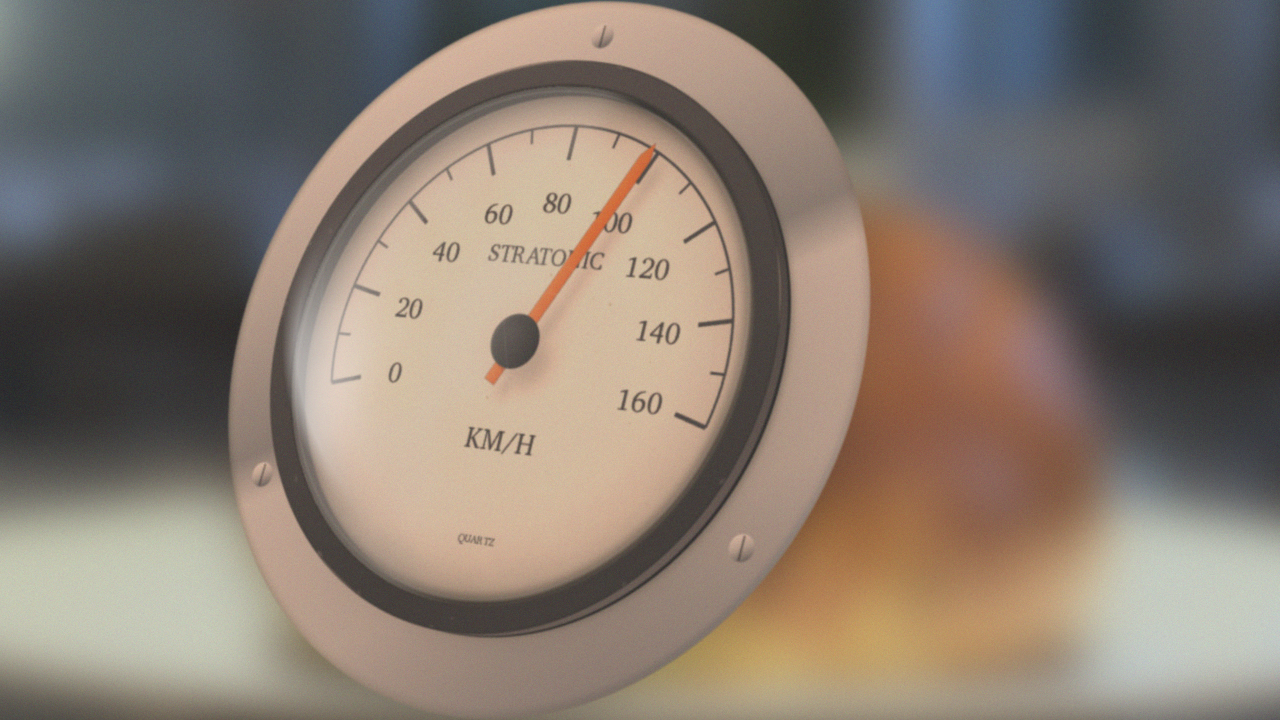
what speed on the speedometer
100 km/h
